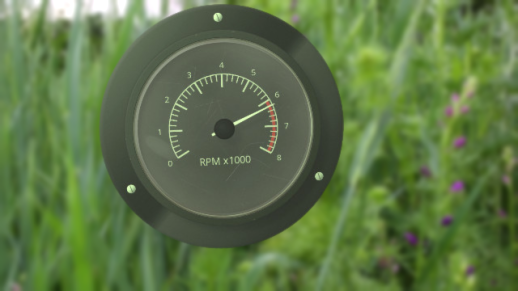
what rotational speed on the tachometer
6200 rpm
